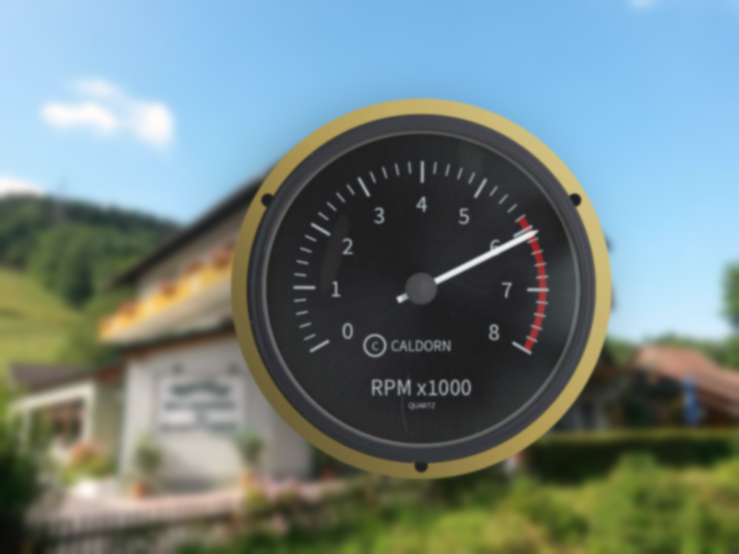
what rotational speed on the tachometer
6100 rpm
